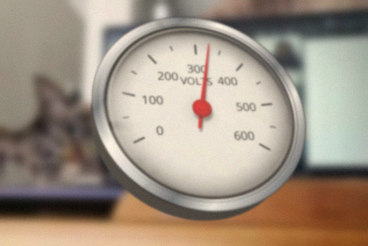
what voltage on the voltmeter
325 V
